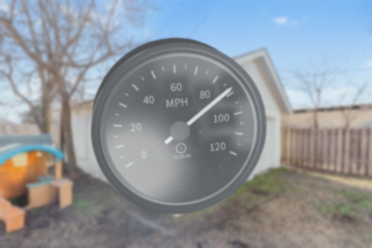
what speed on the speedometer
87.5 mph
